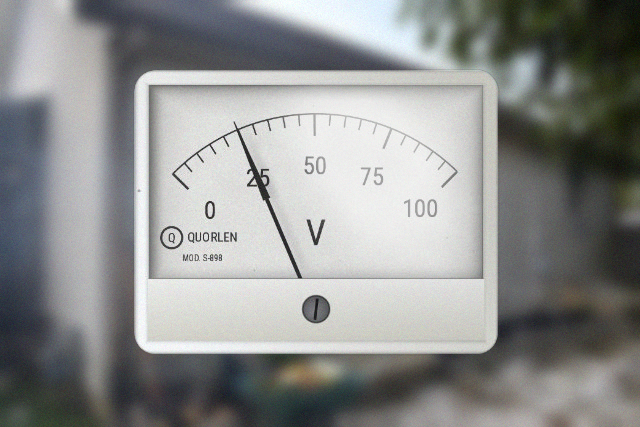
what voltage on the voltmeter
25 V
